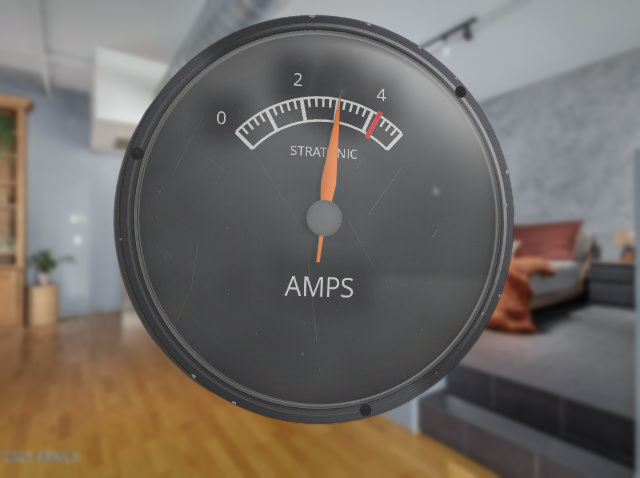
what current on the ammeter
3 A
